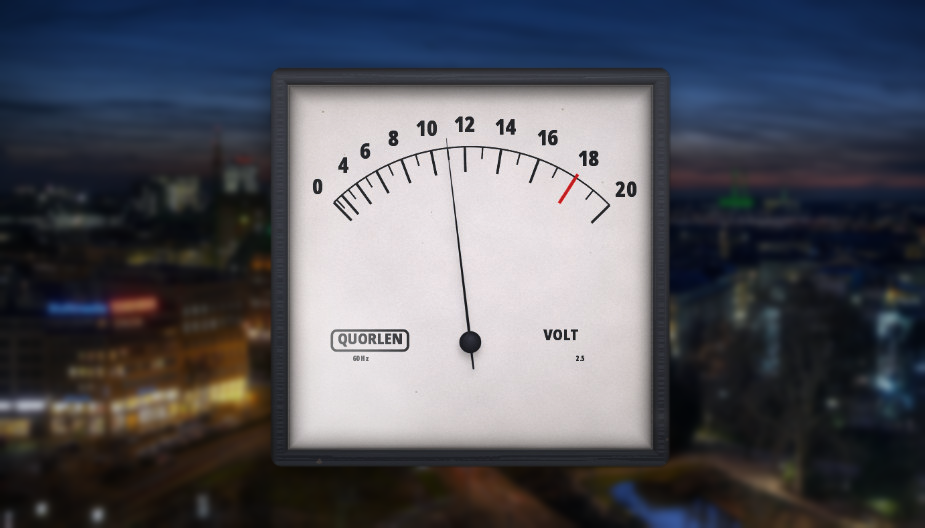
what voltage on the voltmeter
11 V
